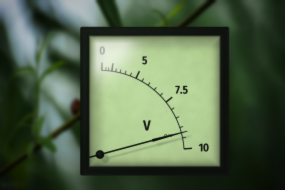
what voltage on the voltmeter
9.25 V
